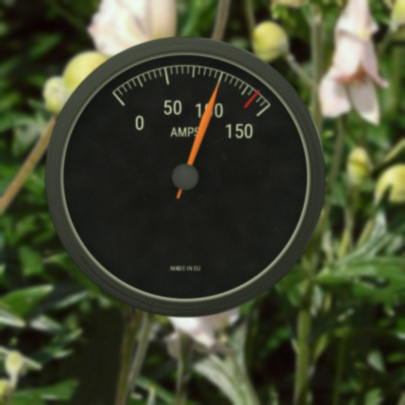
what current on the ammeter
100 A
